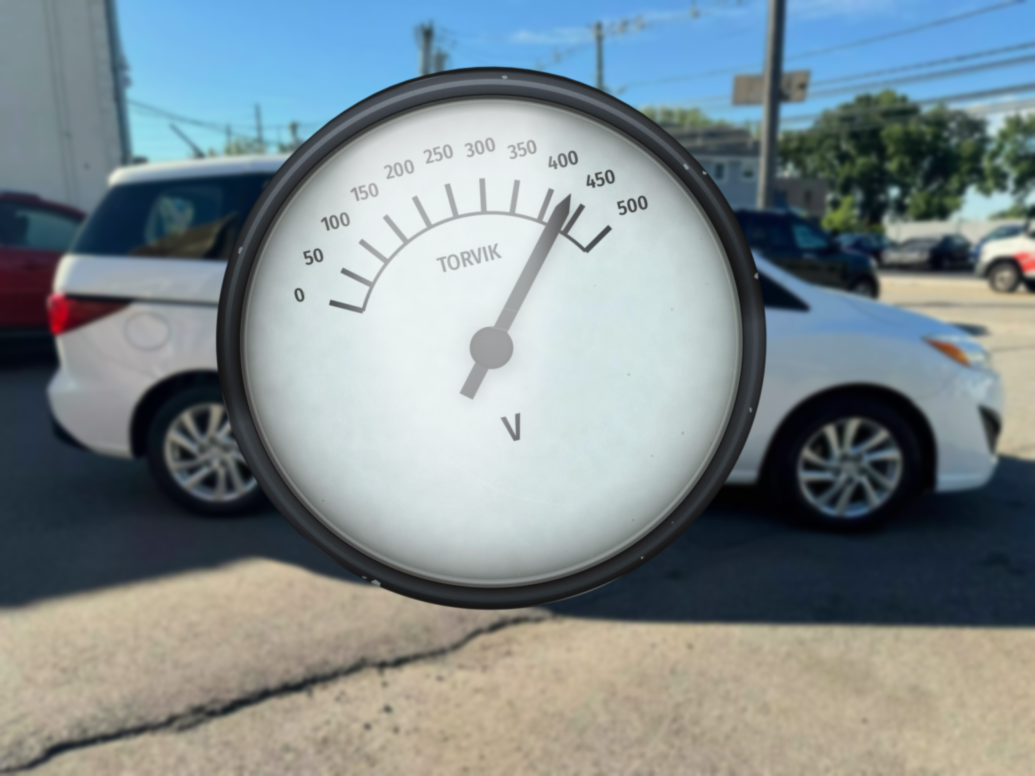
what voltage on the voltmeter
425 V
